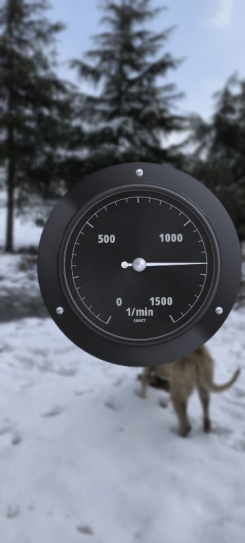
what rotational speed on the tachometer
1200 rpm
